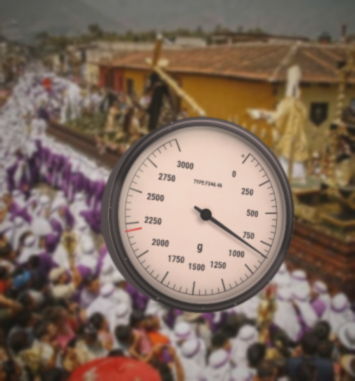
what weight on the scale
850 g
